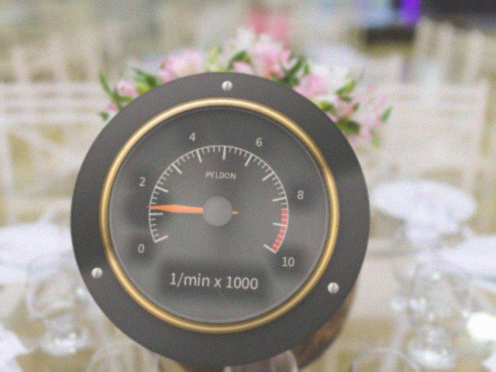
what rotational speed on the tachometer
1200 rpm
